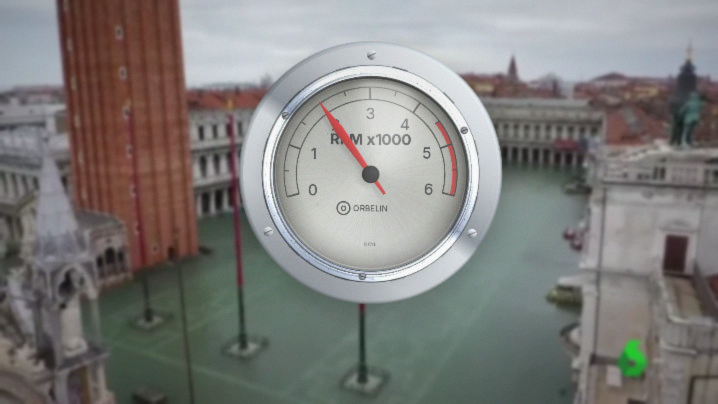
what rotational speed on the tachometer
2000 rpm
